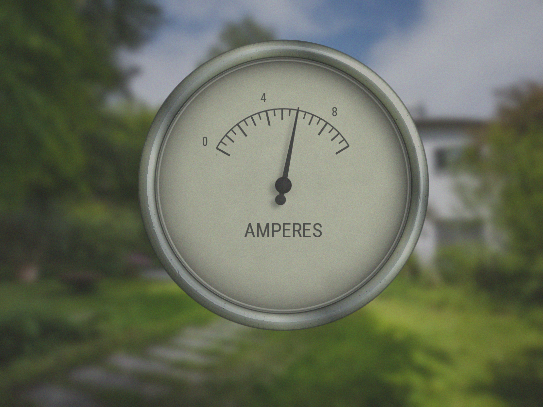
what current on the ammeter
6 A
